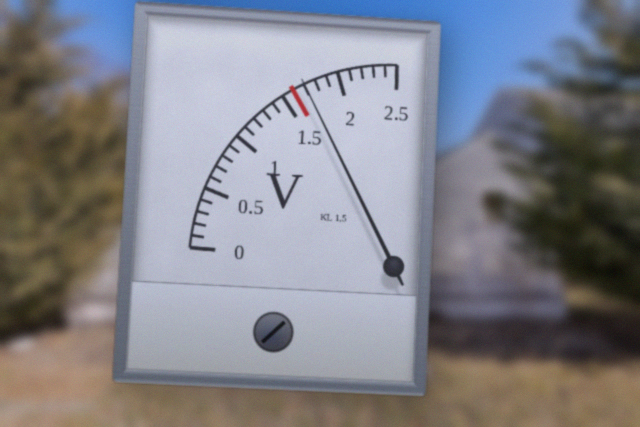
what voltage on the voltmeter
1.7 V
